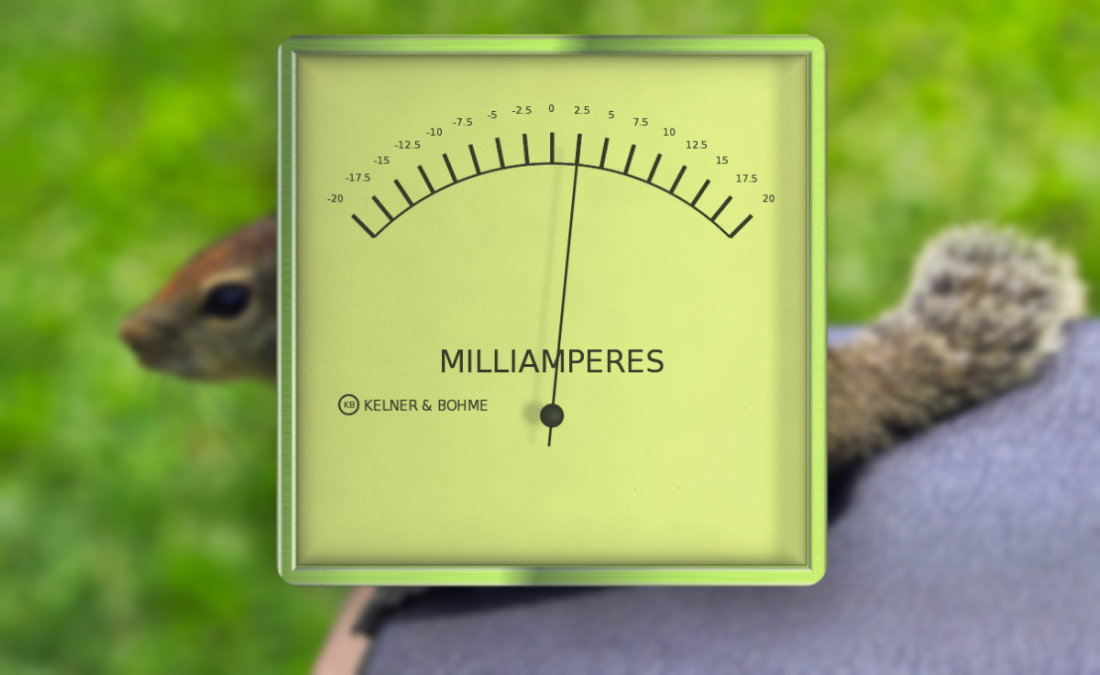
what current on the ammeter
2.5 mA
